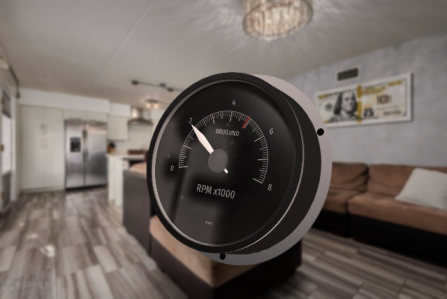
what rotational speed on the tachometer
2000 rpm
